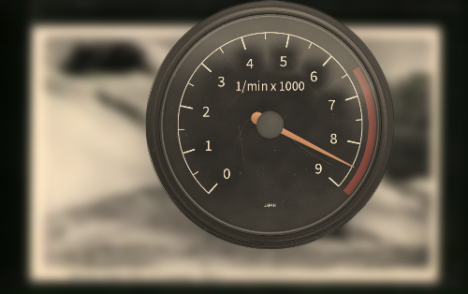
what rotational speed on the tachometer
8500 rpm
